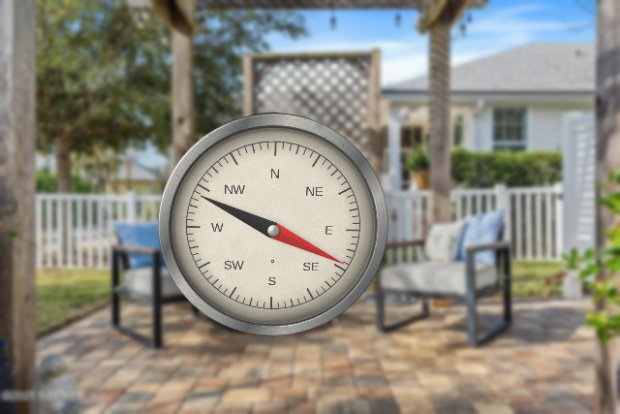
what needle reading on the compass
115 °
